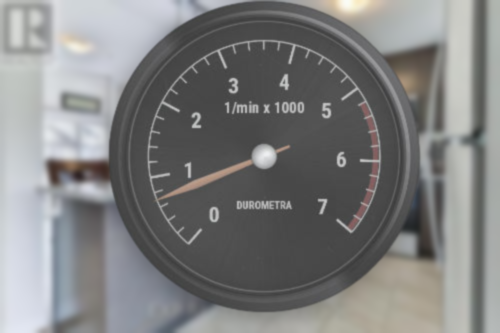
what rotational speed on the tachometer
700 rpm
